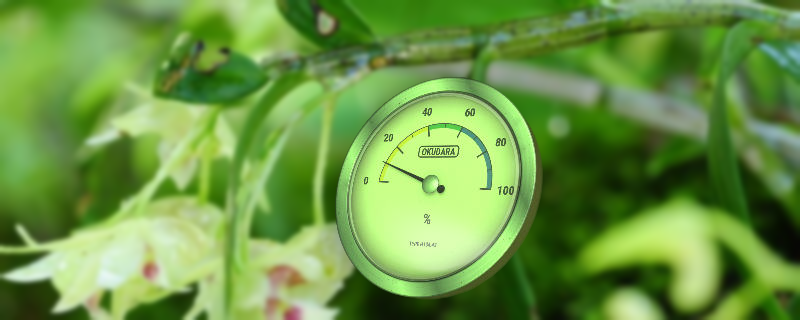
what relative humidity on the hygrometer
10 %
